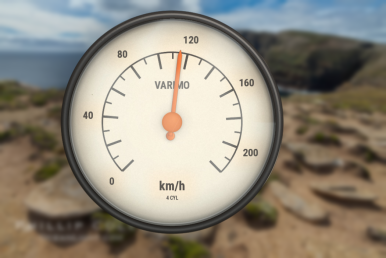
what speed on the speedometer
115 km/h
